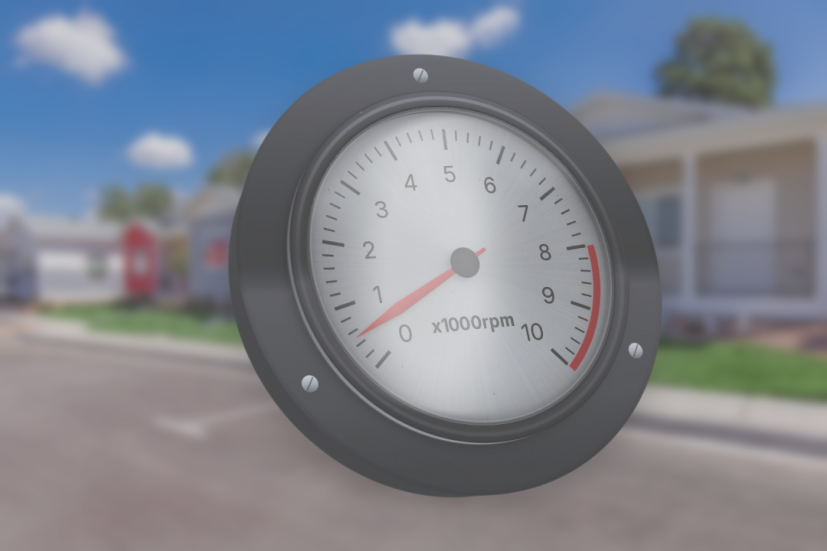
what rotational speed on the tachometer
500 rpm
